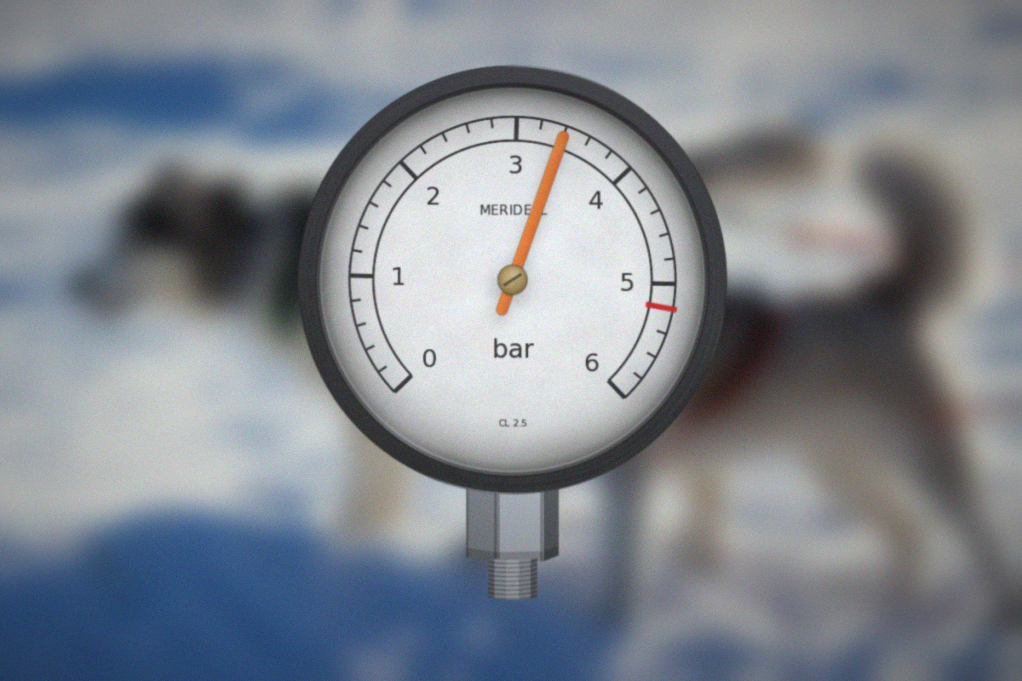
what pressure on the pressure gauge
3.4 bar
